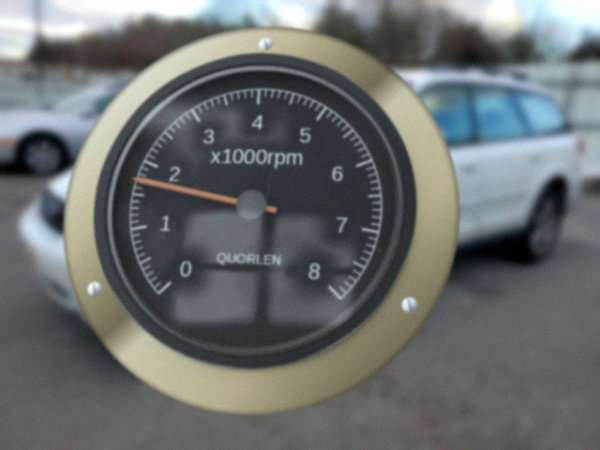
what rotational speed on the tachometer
1700 rpm
